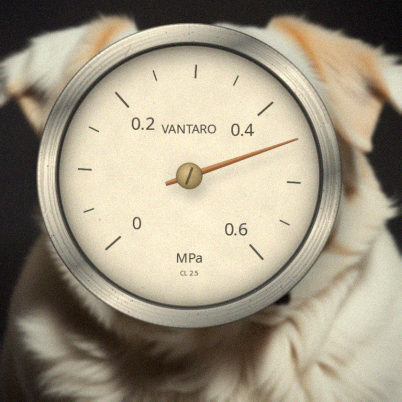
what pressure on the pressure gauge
0.45 MPa
